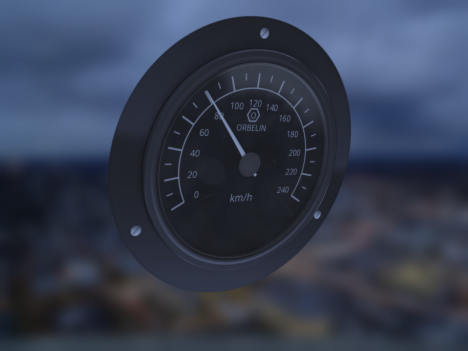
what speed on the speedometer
80 km/h
